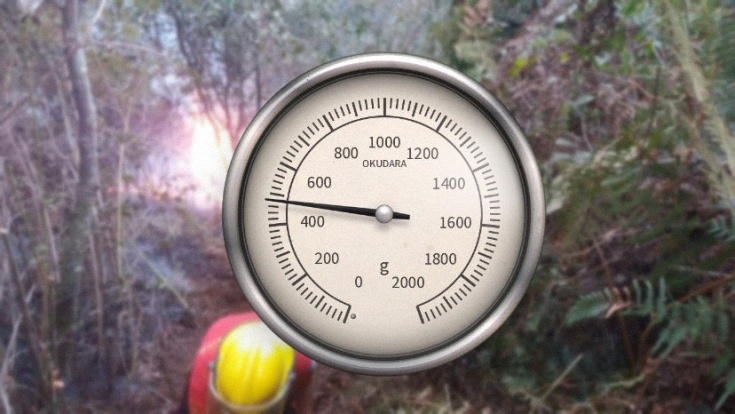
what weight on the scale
480 g
